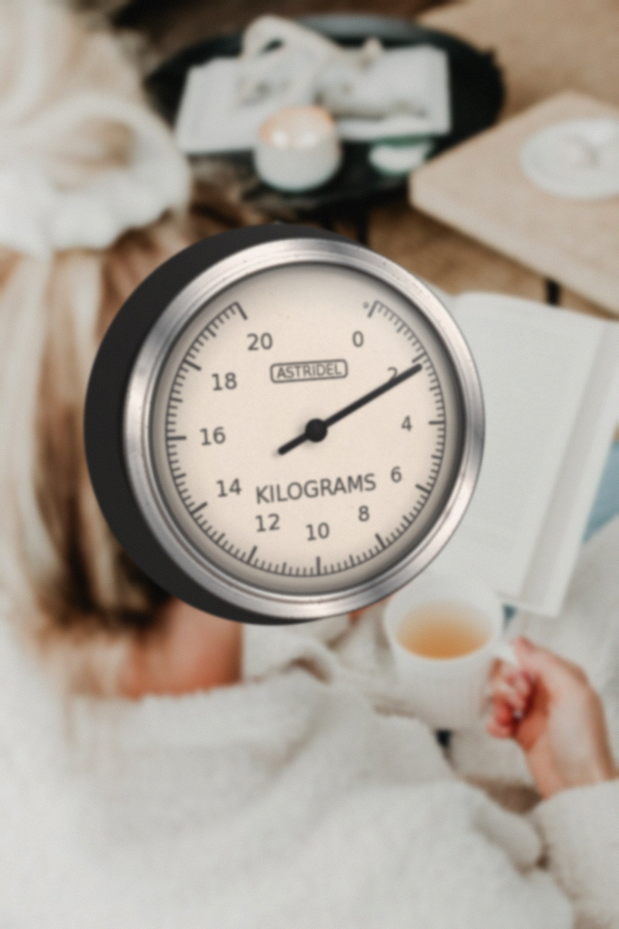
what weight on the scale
2.2 kg
